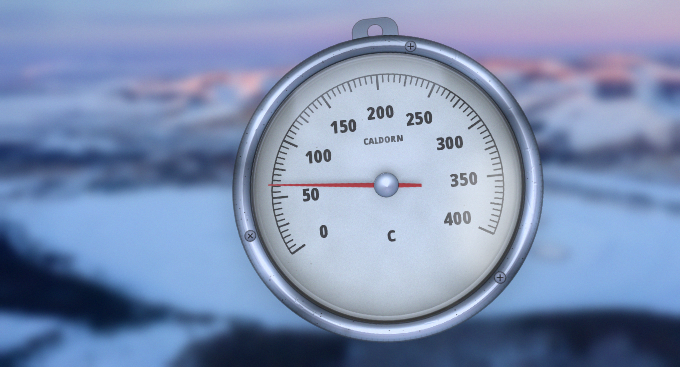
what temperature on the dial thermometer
60 °C
